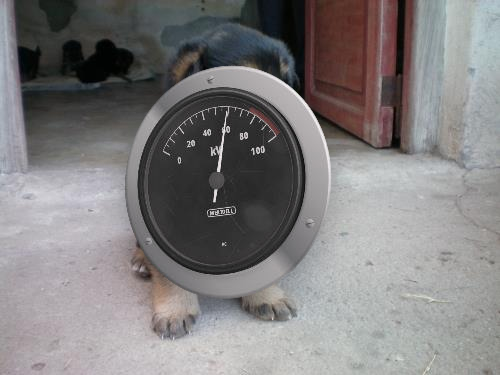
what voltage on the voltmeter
60 kV
